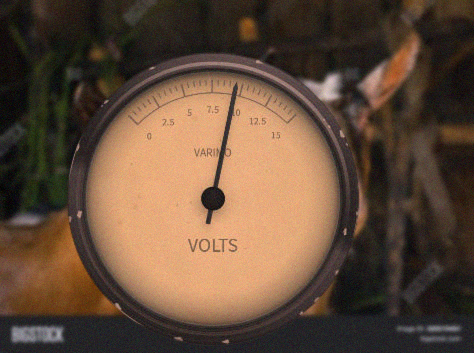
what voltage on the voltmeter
9.5 V
